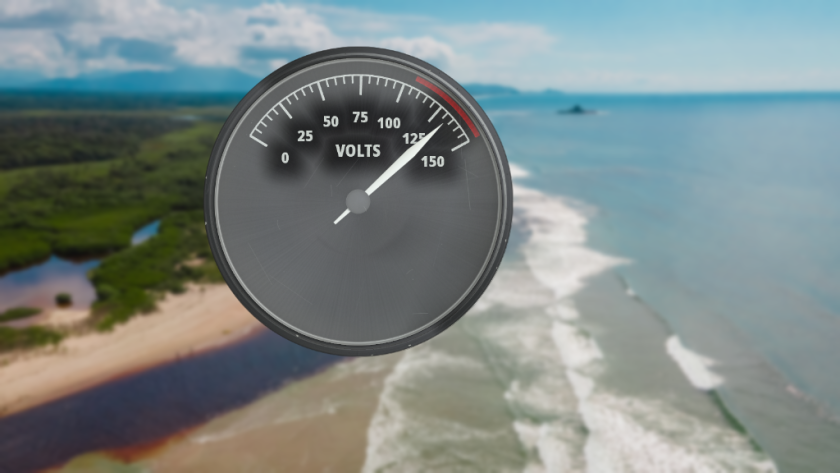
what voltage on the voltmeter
132.5 V
